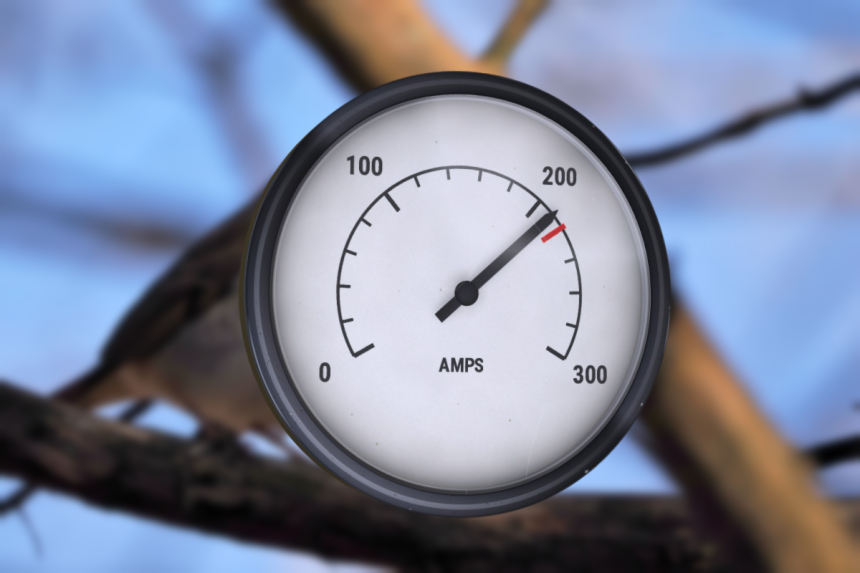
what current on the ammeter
210 A
